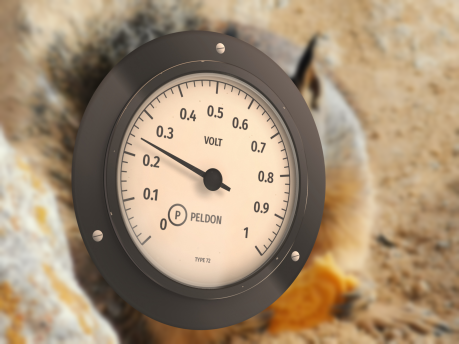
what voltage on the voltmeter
0.24 V
